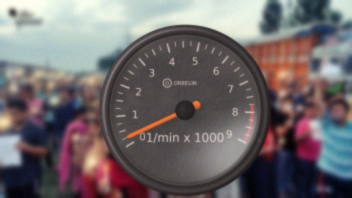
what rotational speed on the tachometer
250 rpm
